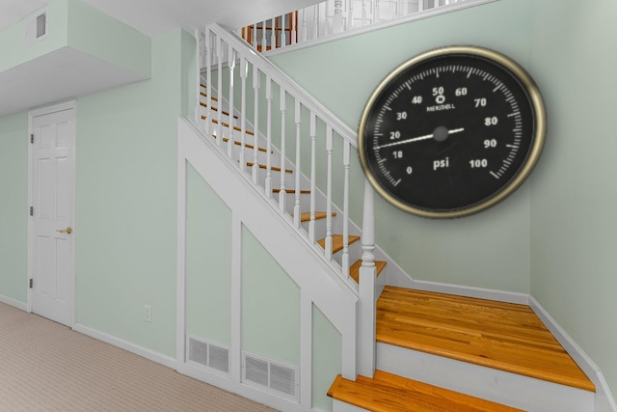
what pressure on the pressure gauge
15 psi
